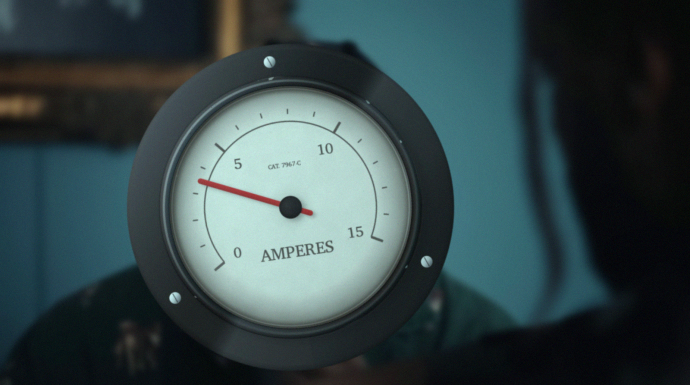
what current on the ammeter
3.5 A
